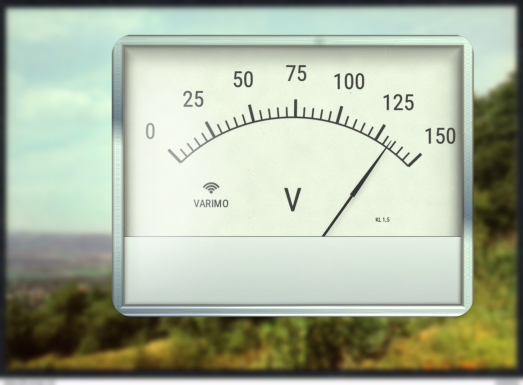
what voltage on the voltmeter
132.5 V
